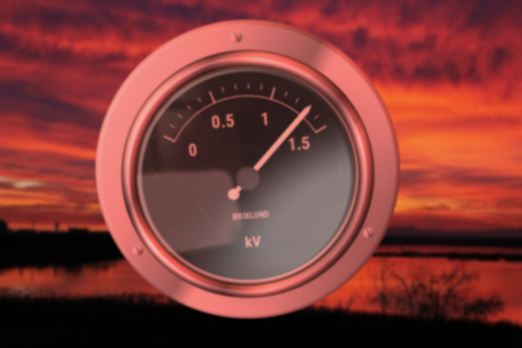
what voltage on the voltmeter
1.3 kV
